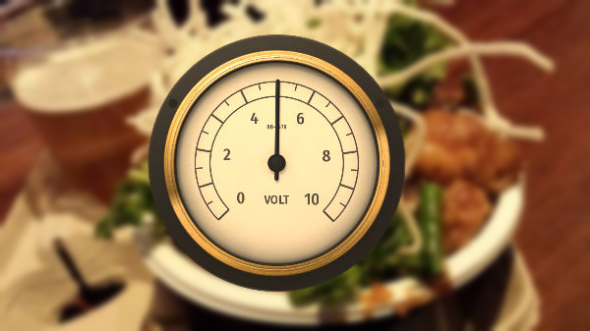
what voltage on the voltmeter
5 V
